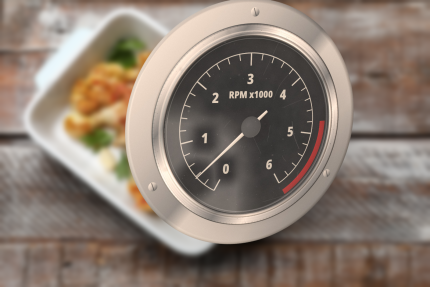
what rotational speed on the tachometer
400 rpm
